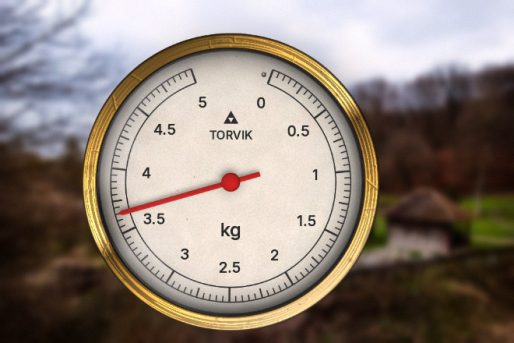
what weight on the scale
3.65 kg
